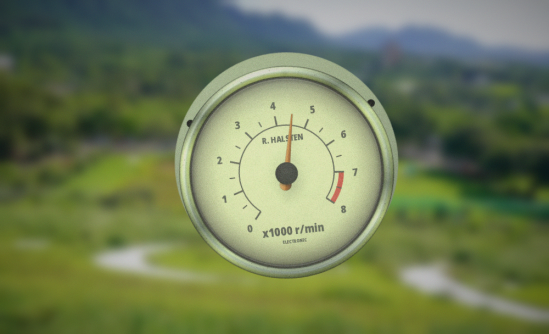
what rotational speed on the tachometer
4500 rpm
